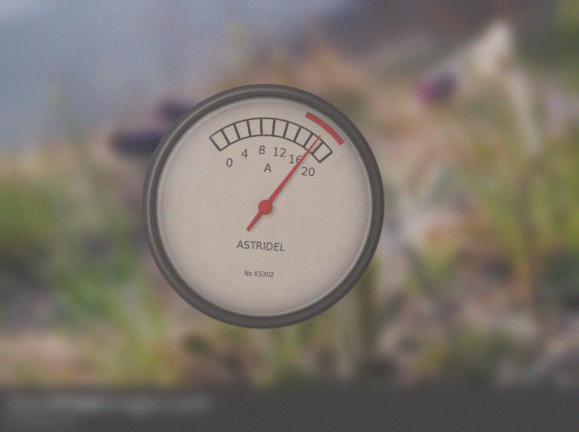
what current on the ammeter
17 A
